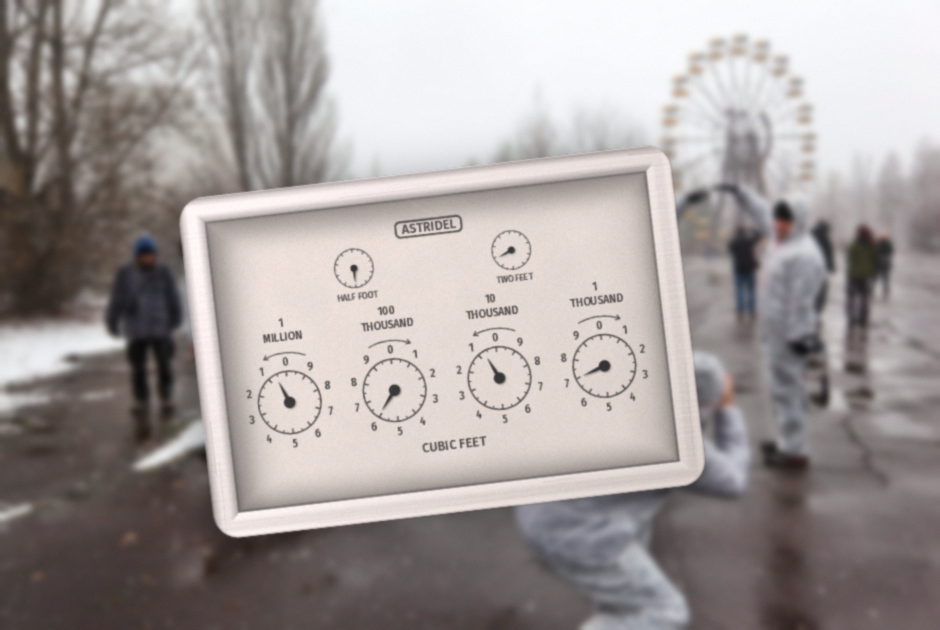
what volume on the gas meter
60700 ft³
